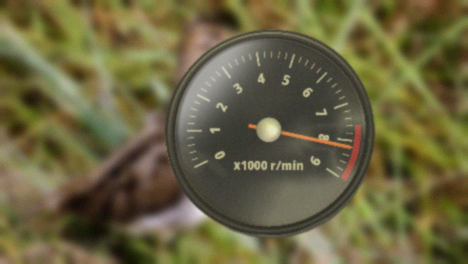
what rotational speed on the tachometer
8200 rpm
